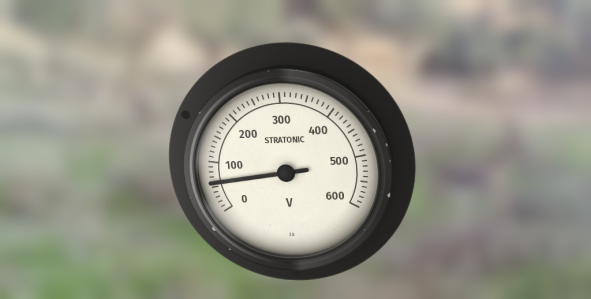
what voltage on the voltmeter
60 V
